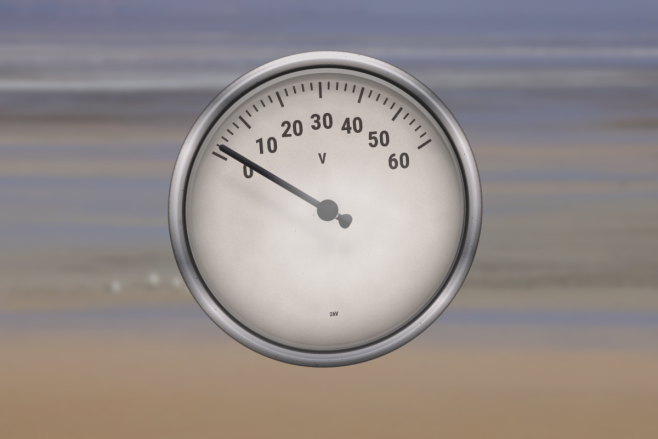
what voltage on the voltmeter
2 V
